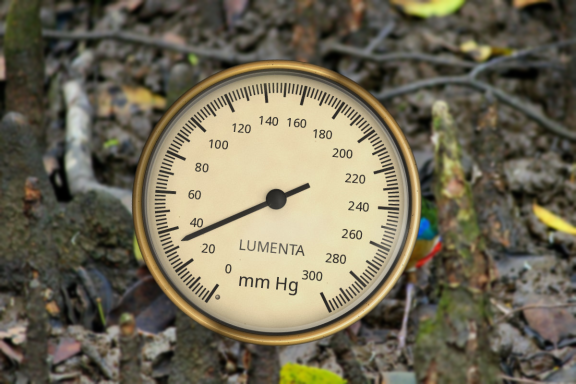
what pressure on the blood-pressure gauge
32 mmHg
